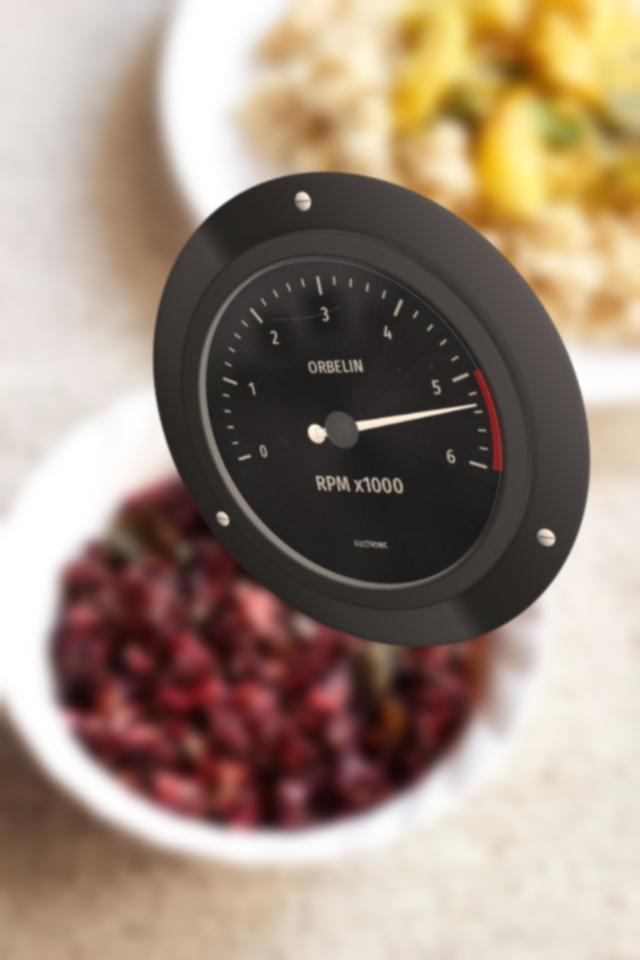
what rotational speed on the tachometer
5300 rpm
